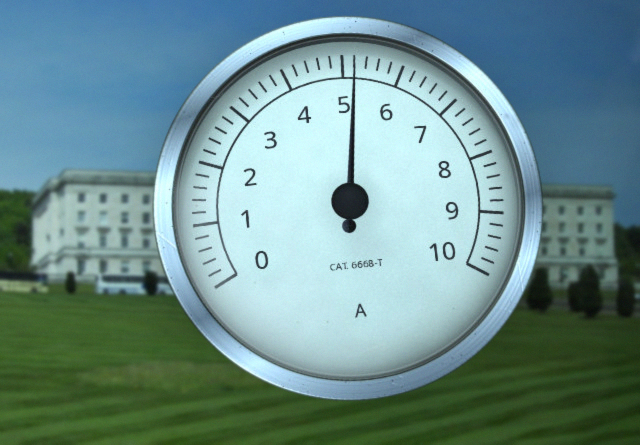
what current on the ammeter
5.2 A
